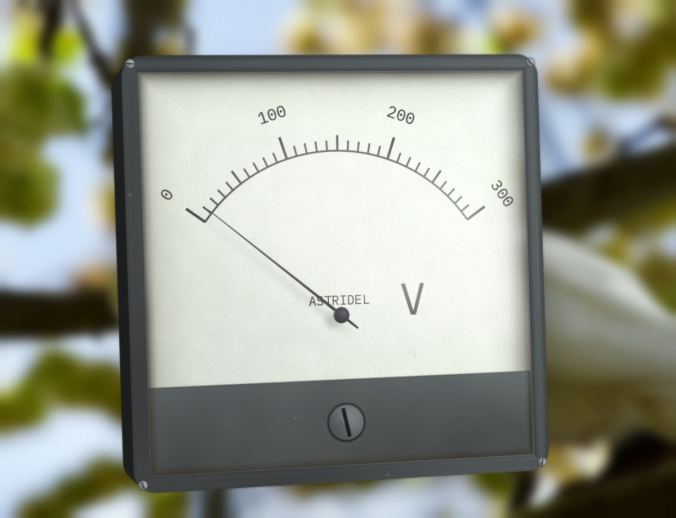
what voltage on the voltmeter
10 V
